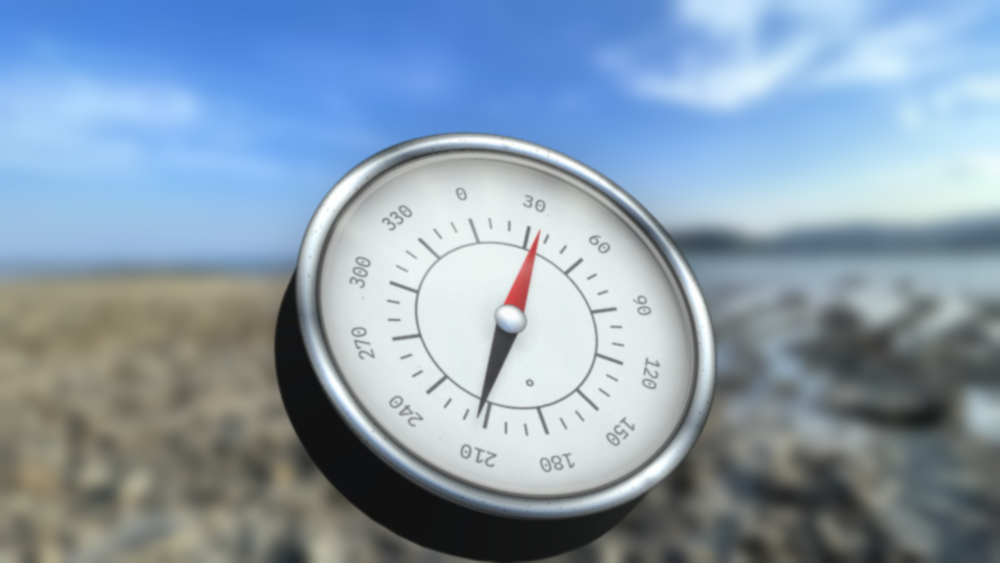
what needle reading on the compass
35 °
